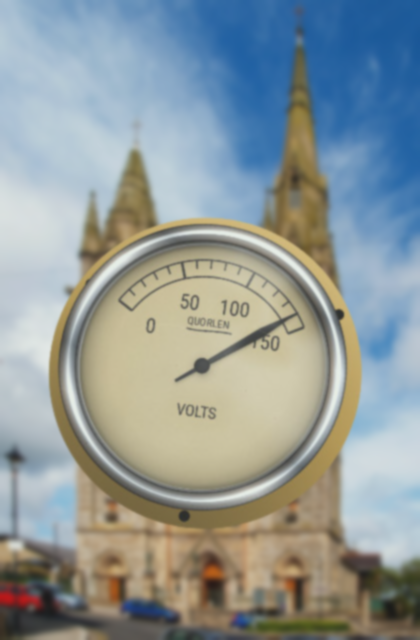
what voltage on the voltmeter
140 V
